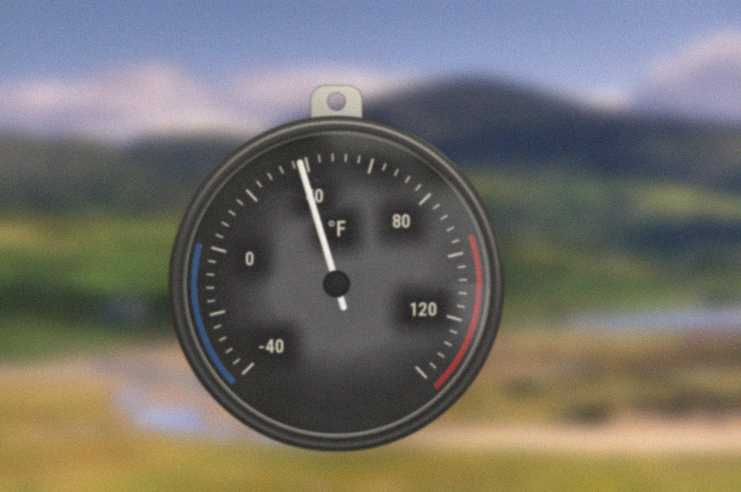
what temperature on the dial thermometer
38 °F
